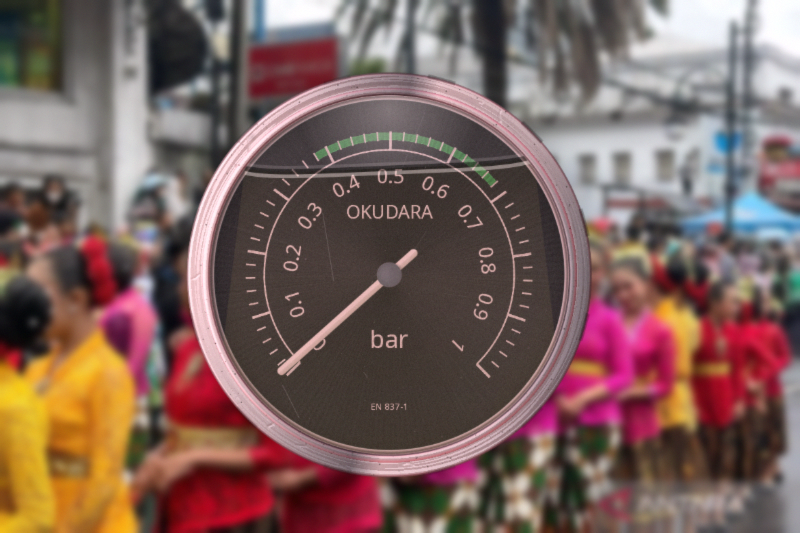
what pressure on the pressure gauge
0.01 bar
